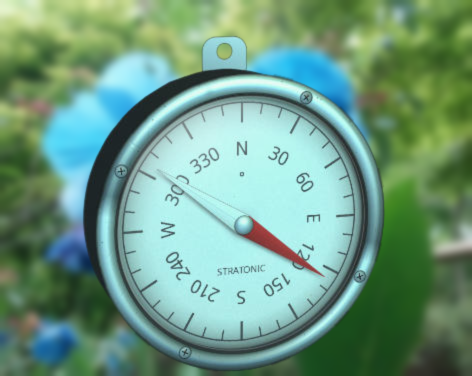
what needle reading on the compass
125 °
